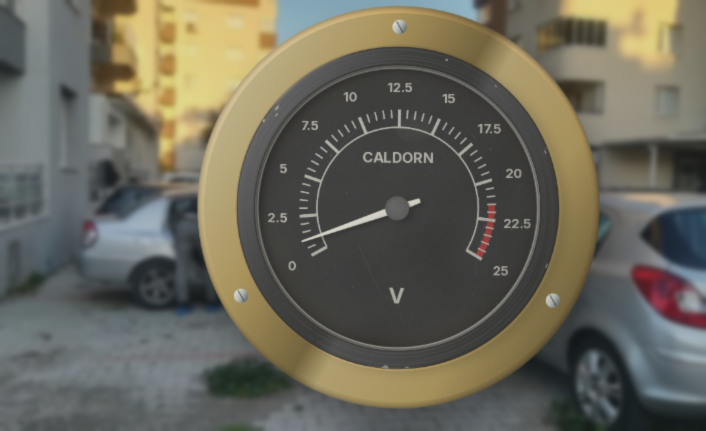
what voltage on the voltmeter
1 V
